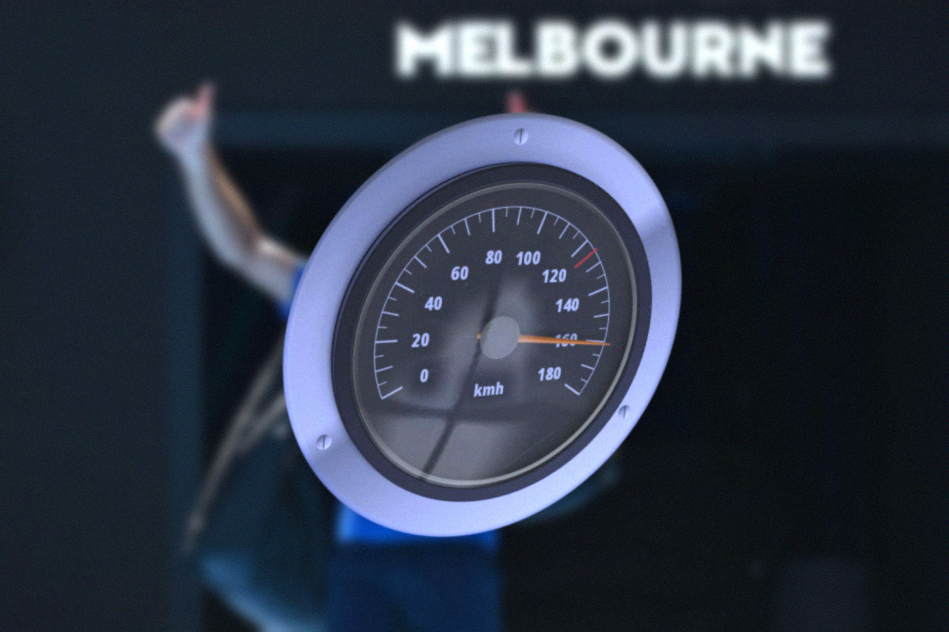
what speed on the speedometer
160 km/h
